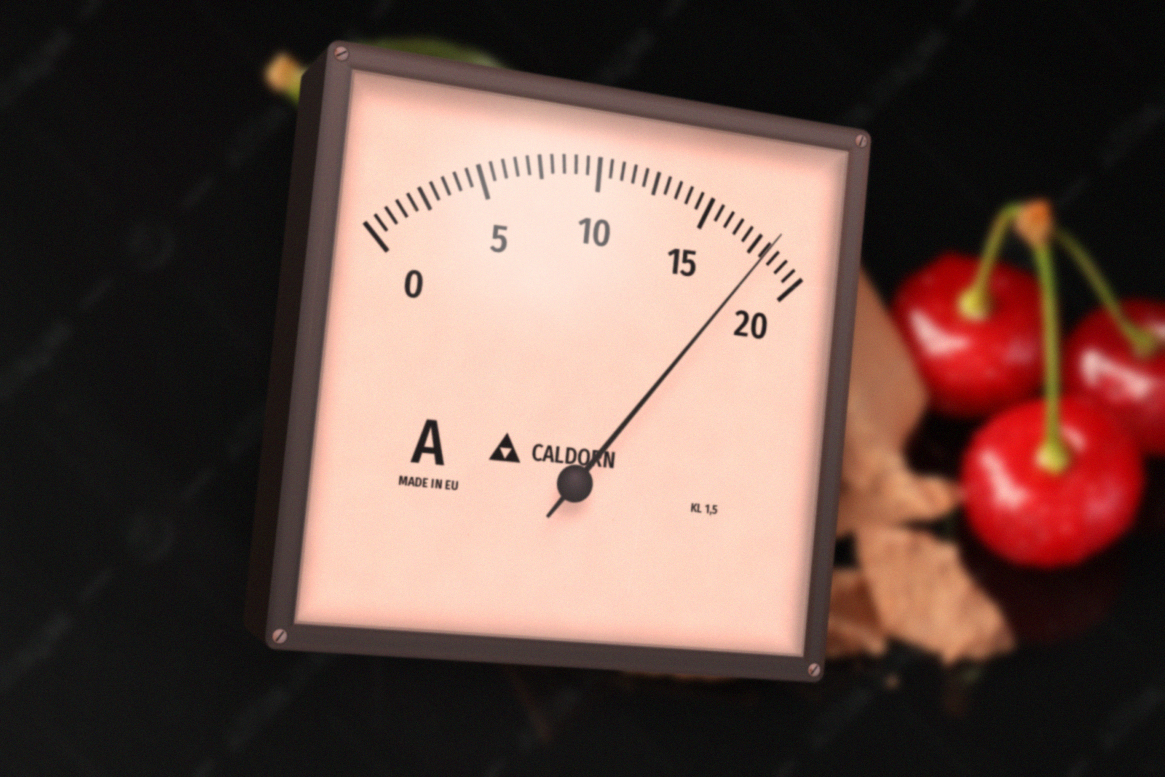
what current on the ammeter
18 A
